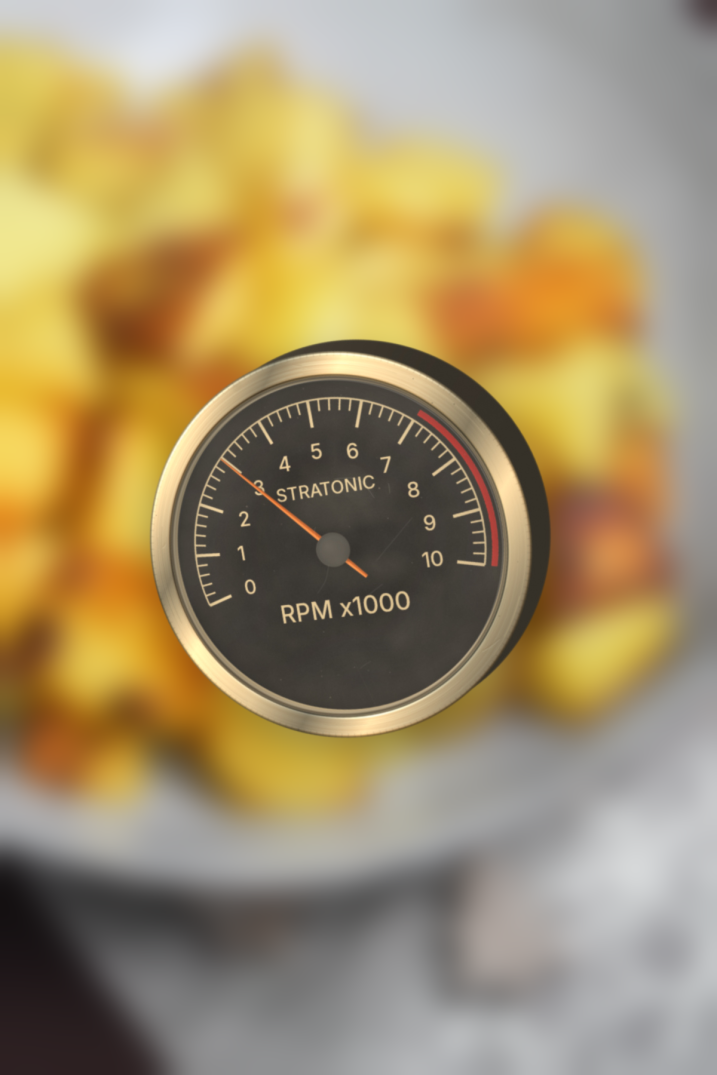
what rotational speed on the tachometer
3000 rpm
